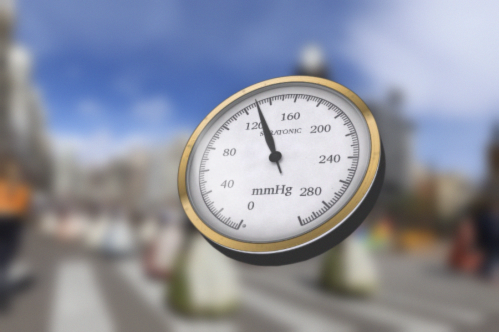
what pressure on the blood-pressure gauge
130 mmHg
